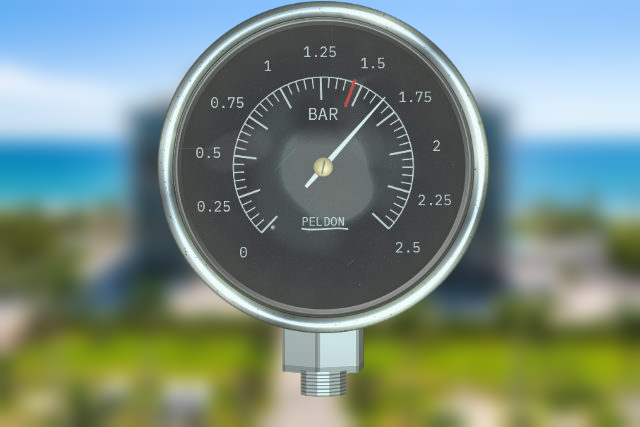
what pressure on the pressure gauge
1.65 bar
